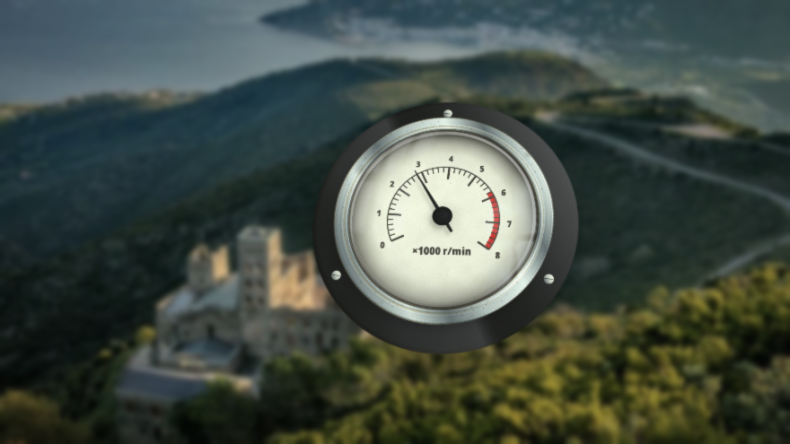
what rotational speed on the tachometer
2800 rpm
